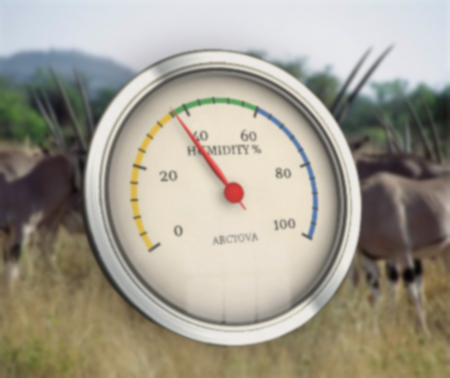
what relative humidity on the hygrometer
36 %
